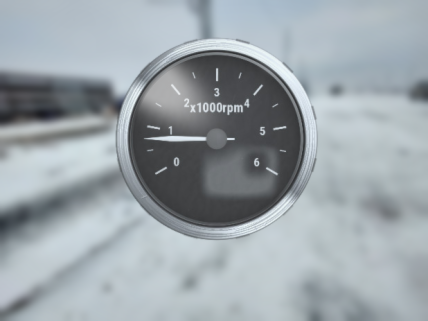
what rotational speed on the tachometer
750 rpm
